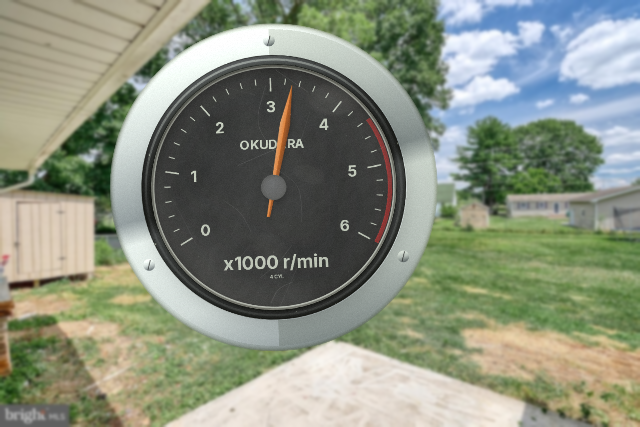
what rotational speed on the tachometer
3300 rpm
